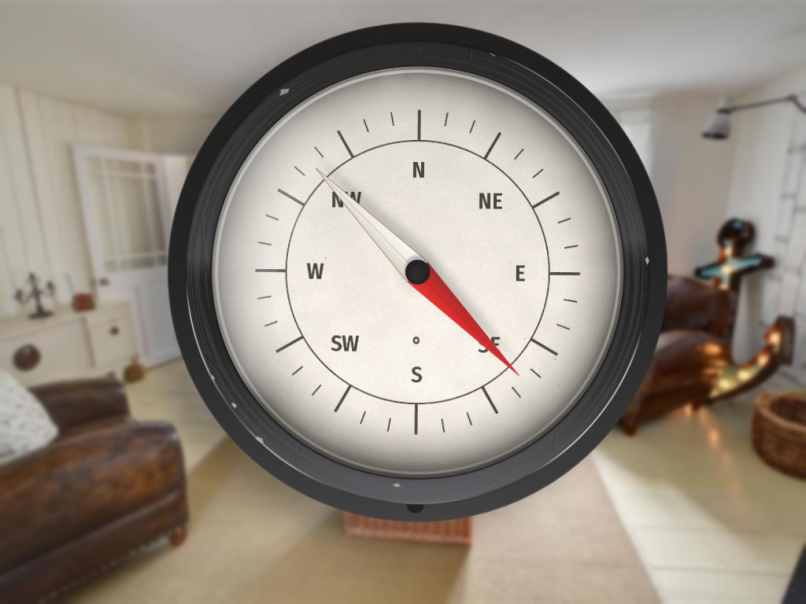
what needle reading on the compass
135 °
